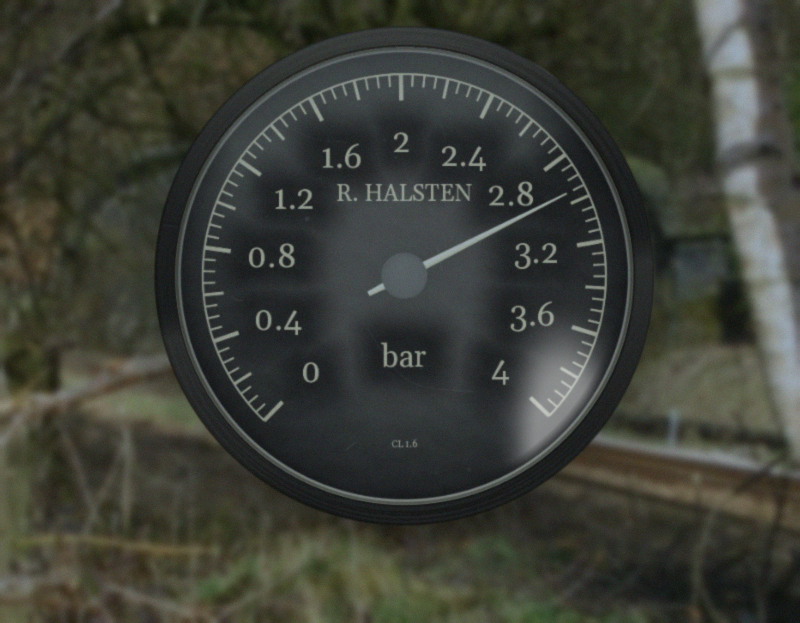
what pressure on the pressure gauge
2.95 bar
